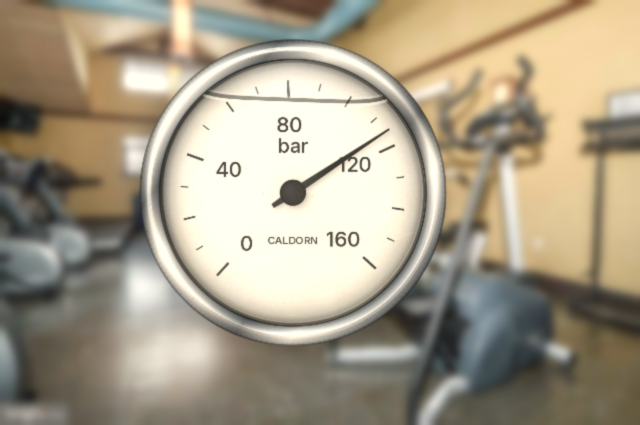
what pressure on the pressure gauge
115 bar
